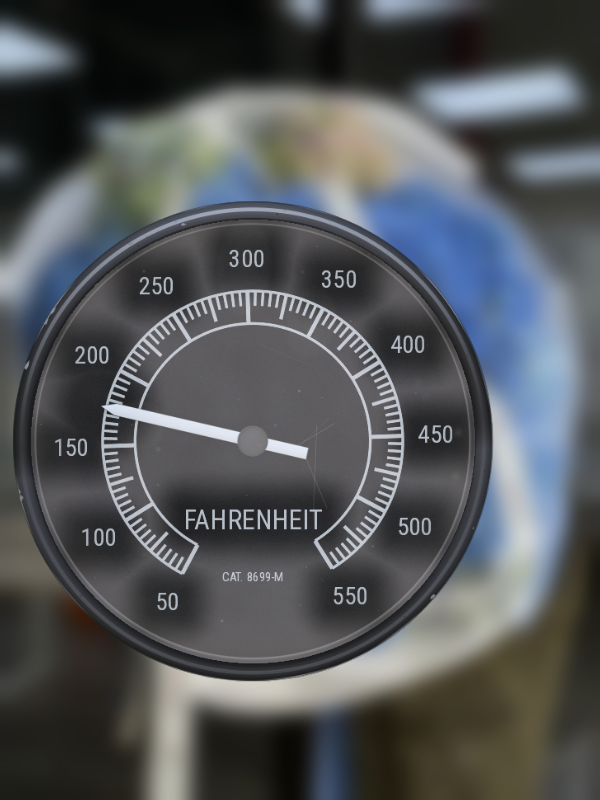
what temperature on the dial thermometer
175 °F
